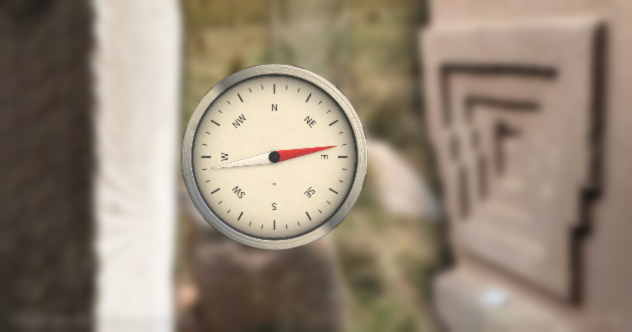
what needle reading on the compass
80 °
